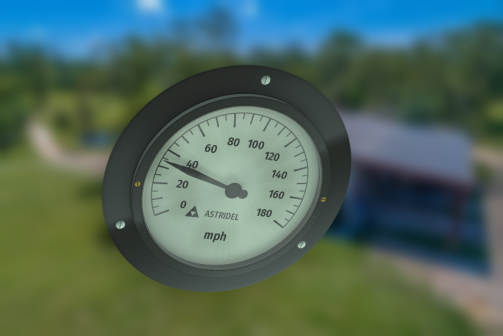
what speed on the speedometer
35 mph
